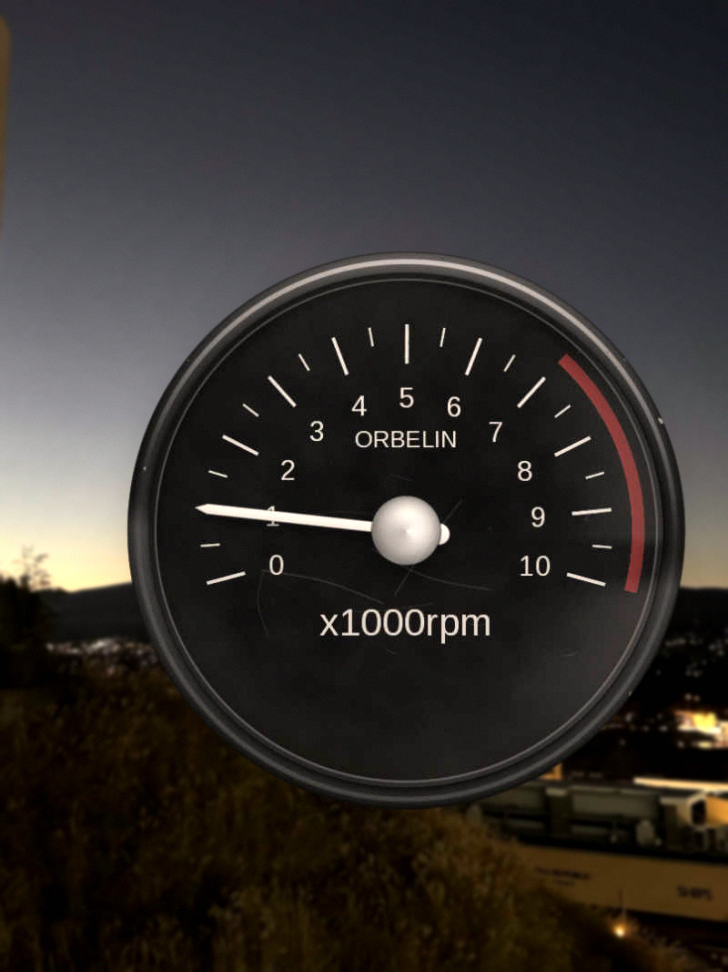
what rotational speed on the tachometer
1000 rpm
